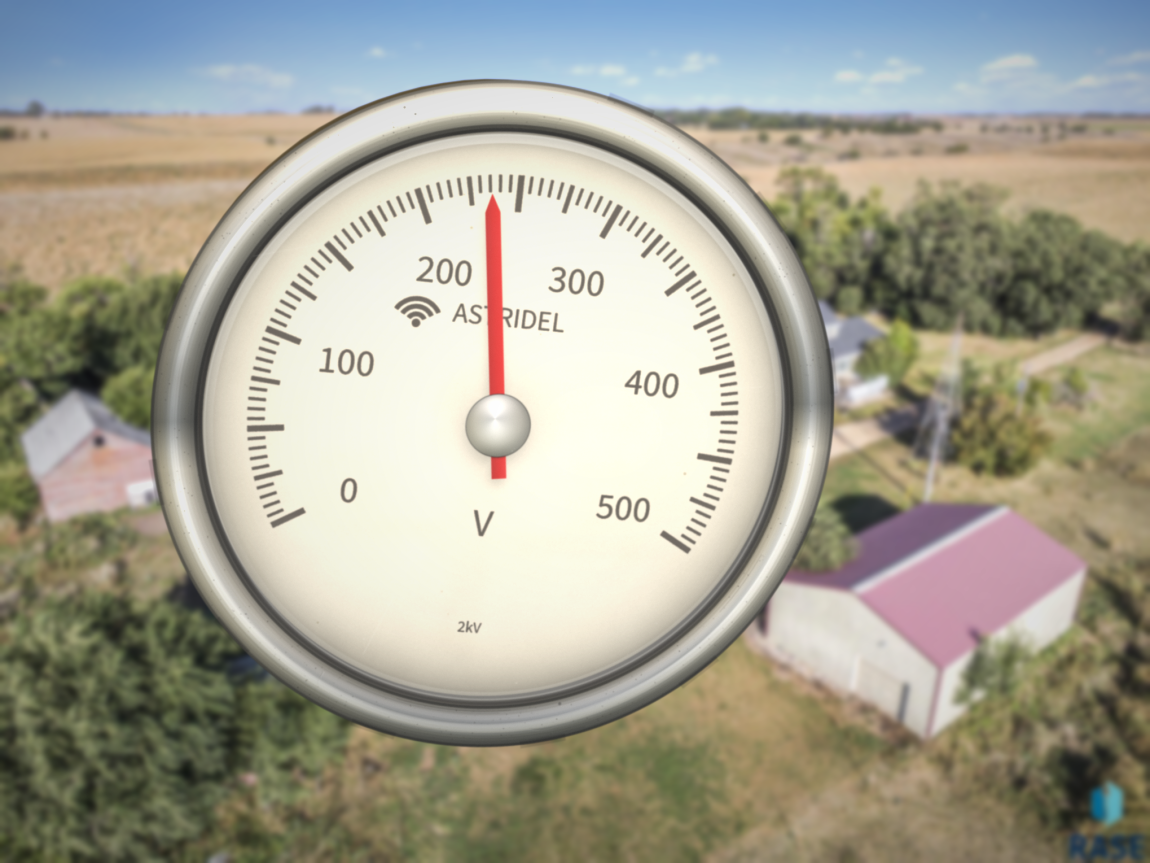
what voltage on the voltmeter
235 V
